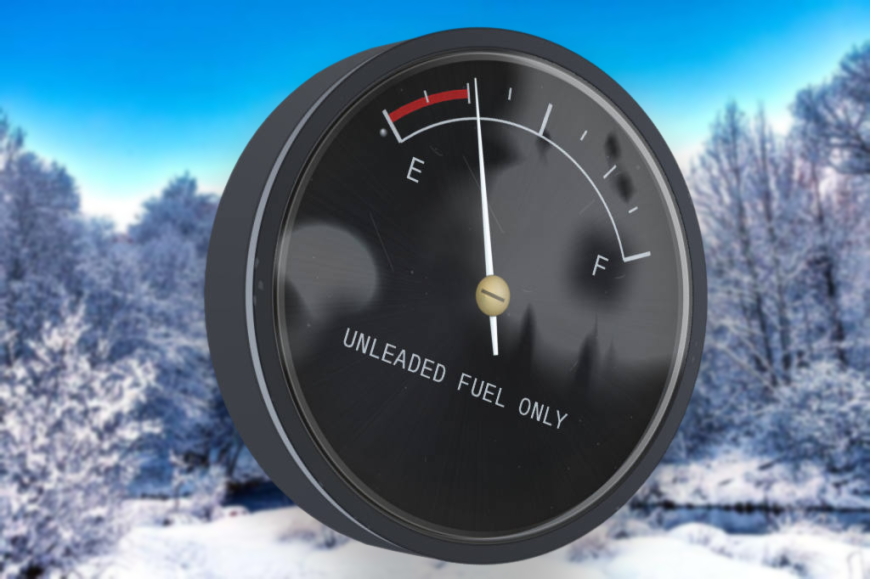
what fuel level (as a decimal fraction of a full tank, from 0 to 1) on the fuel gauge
0.25
